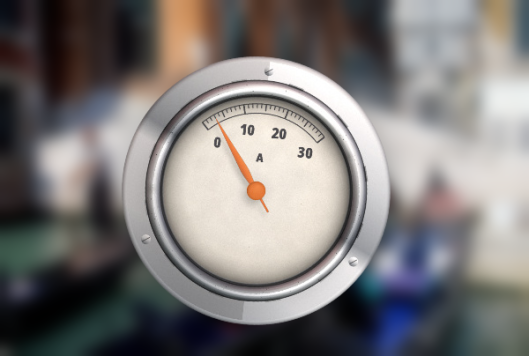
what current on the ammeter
3 A
